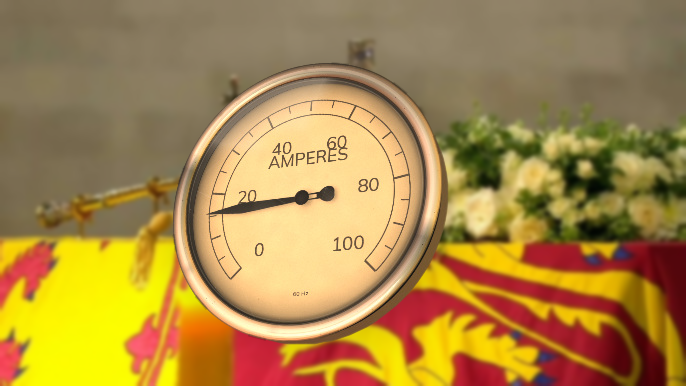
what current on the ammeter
15 A
